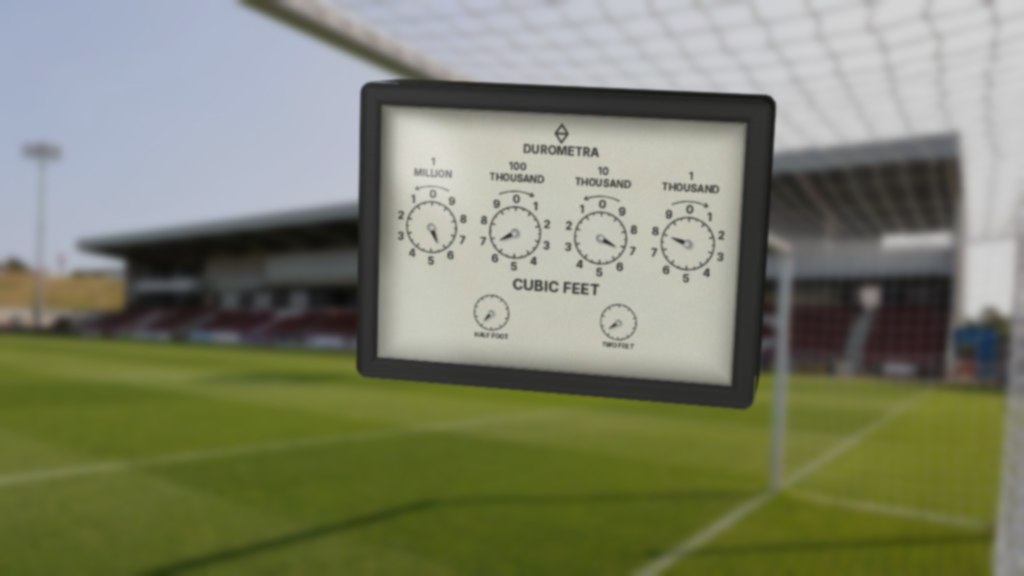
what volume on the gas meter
566800 ft³
